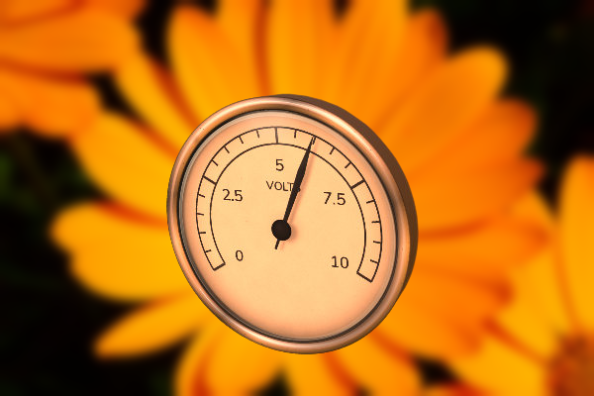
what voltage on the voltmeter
6 V
